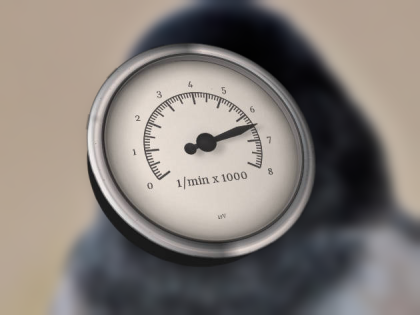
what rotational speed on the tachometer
6500 rpm
